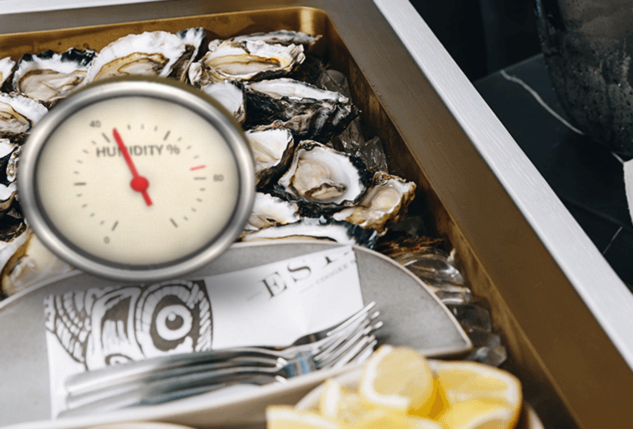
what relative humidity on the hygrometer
44 %
